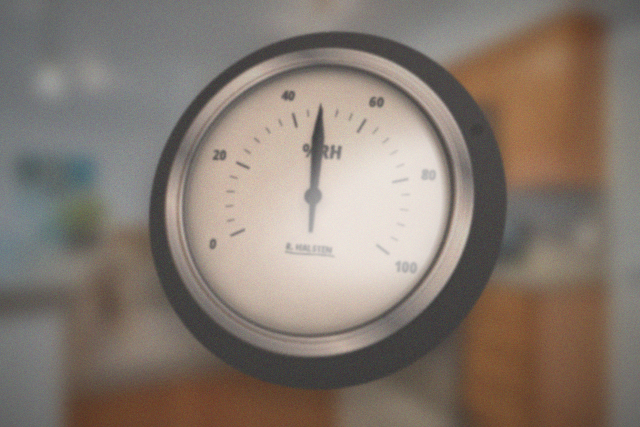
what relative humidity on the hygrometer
48 %
